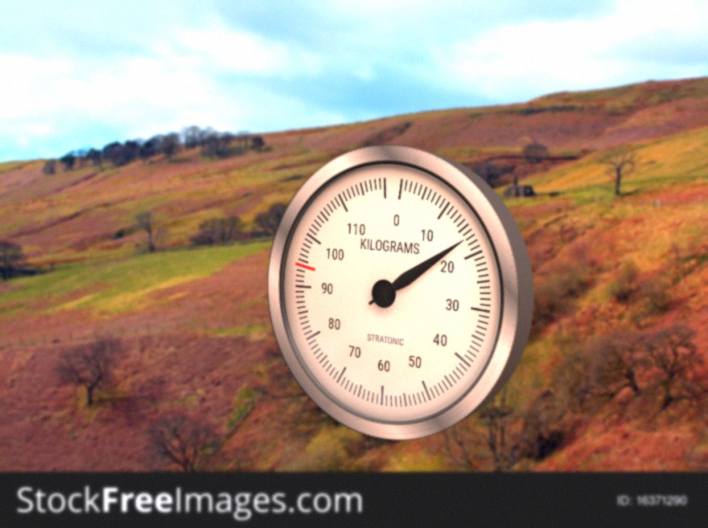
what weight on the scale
17 kg
